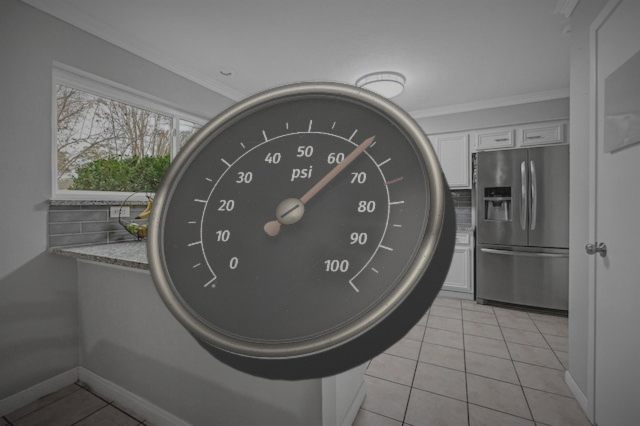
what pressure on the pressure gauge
65 psi
